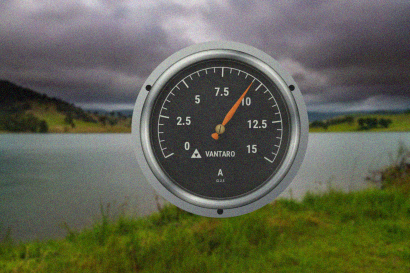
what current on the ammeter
9.5 A
